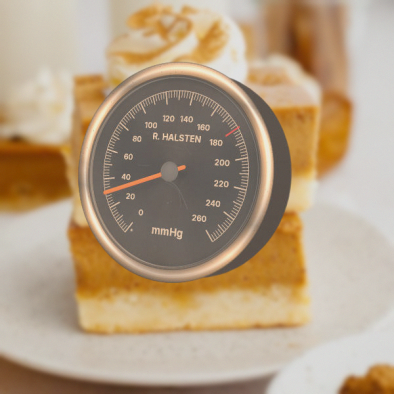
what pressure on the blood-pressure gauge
30 mmHg
